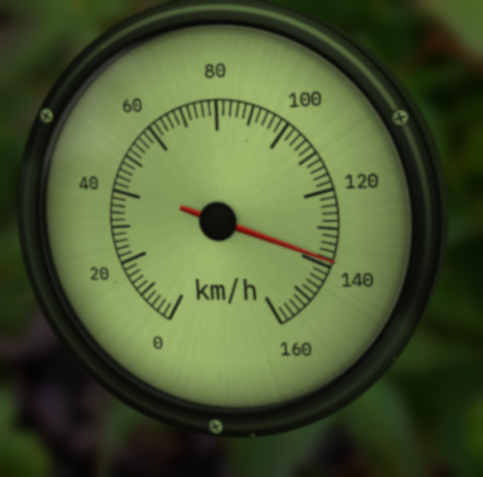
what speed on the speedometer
138 km/h
